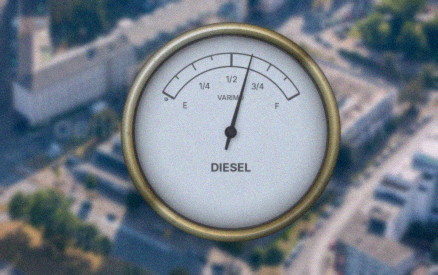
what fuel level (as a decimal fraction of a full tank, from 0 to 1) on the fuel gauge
0.625
